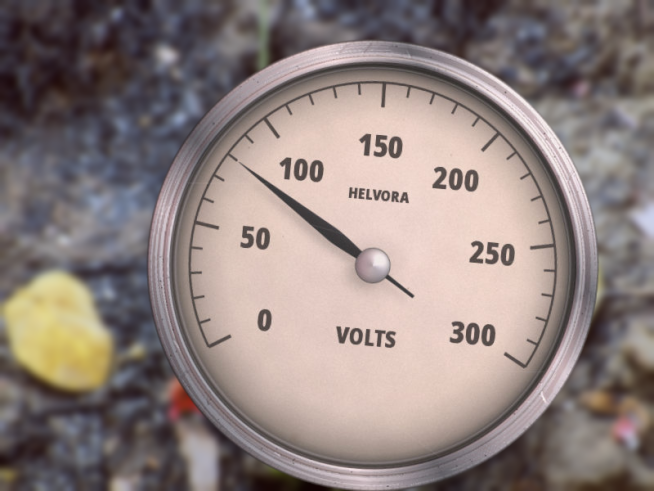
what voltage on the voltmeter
80 V
